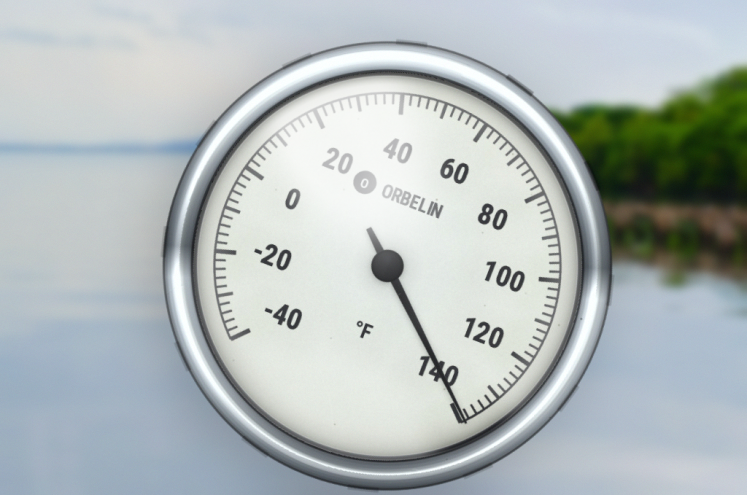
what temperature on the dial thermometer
139 °F
